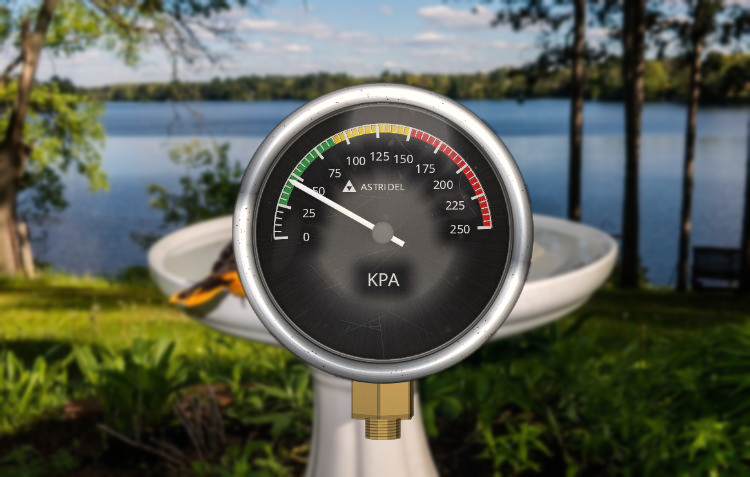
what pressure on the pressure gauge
45 kPa
